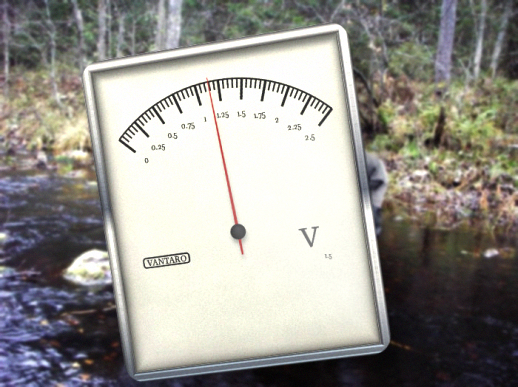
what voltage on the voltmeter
1.15 V
